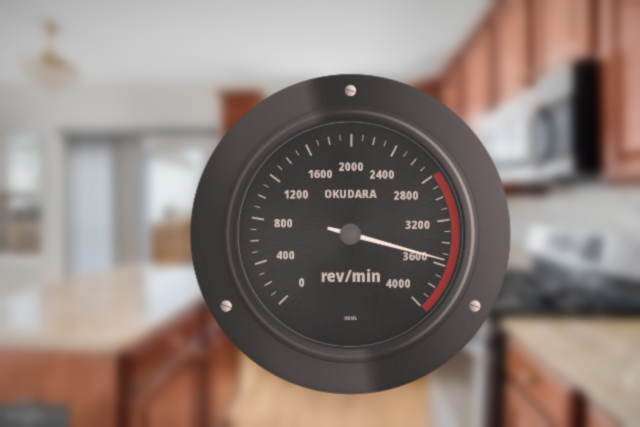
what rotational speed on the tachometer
3550 rpm
